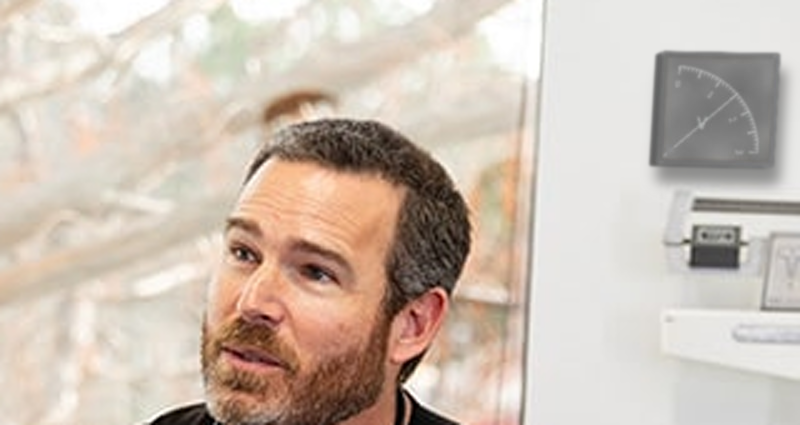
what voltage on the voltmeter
1.5 V
